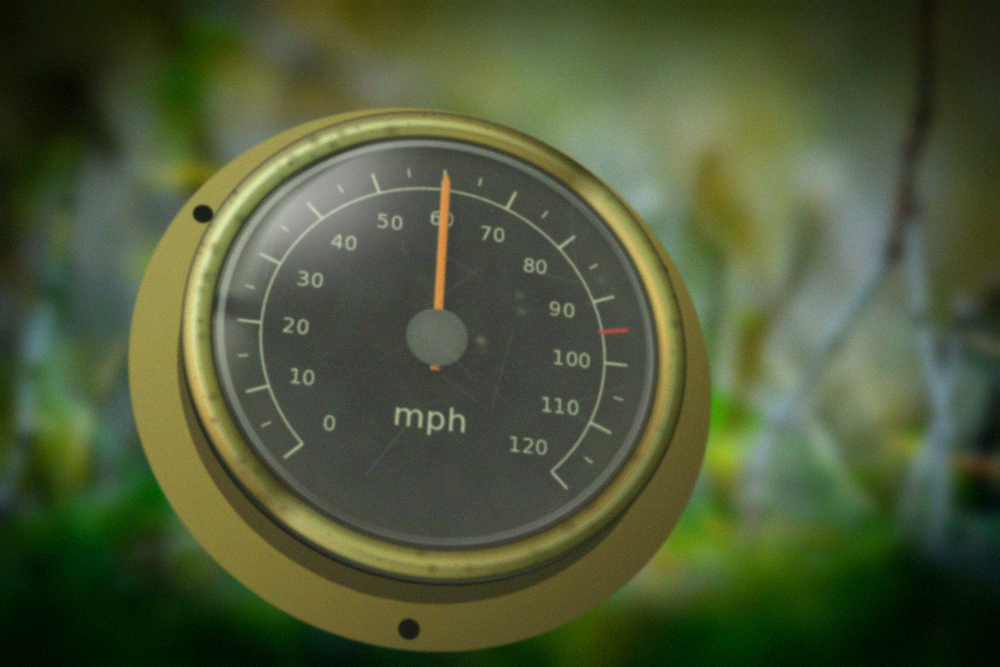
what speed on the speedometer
60 mph
